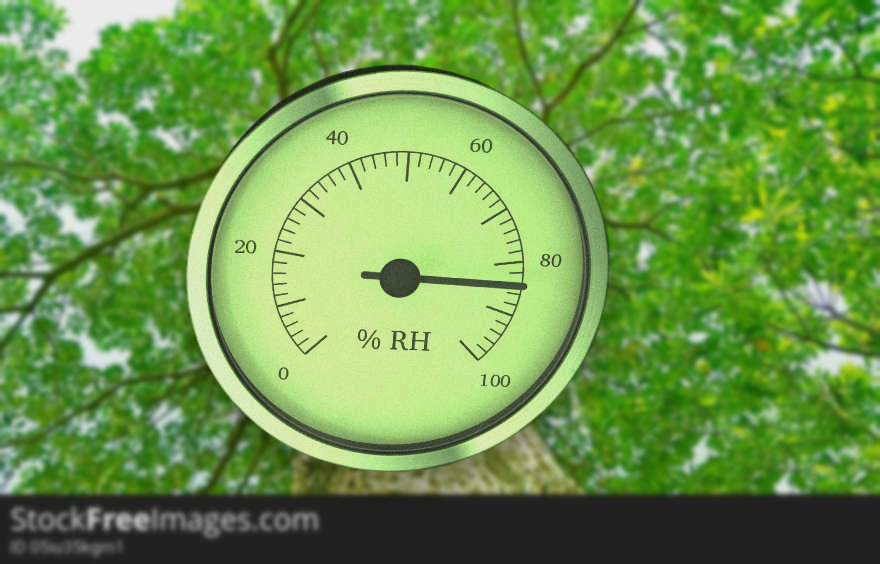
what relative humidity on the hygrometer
84 %
